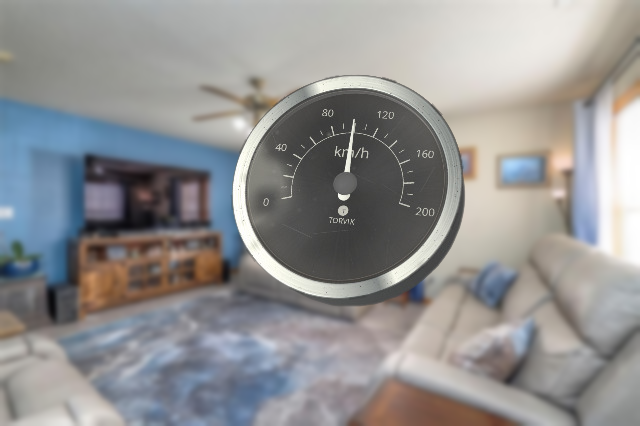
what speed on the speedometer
100 km/h
